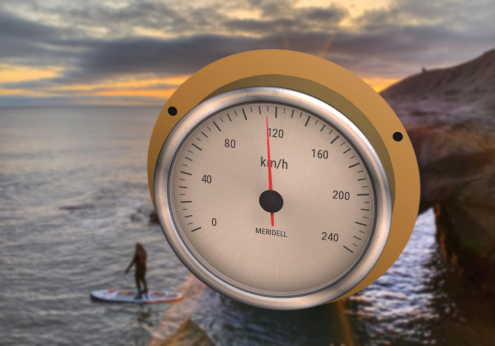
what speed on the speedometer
115 km/h
